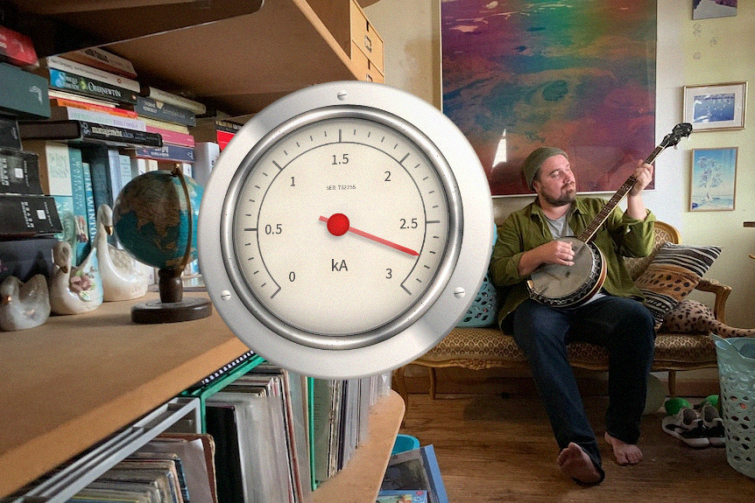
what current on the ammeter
2.75 kA
